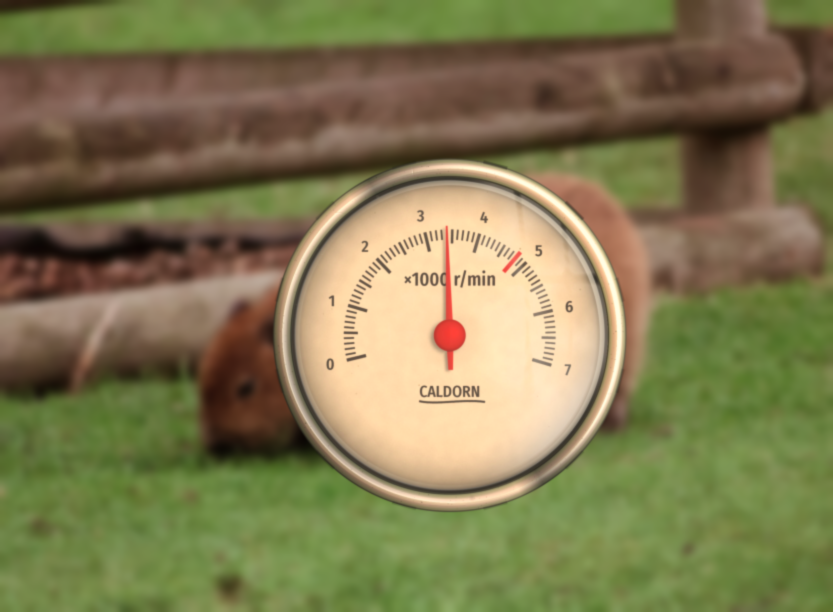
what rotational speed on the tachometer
3400 rpm
